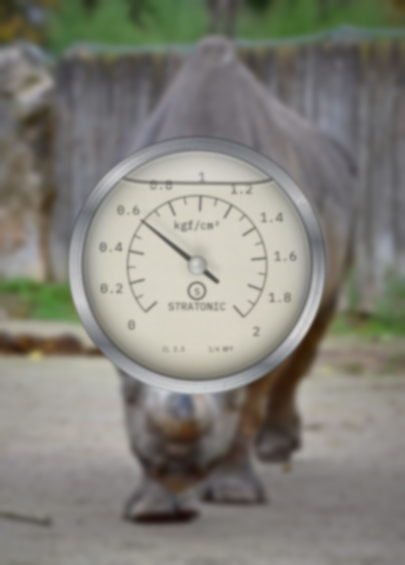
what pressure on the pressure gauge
0.6 kg/cm²
